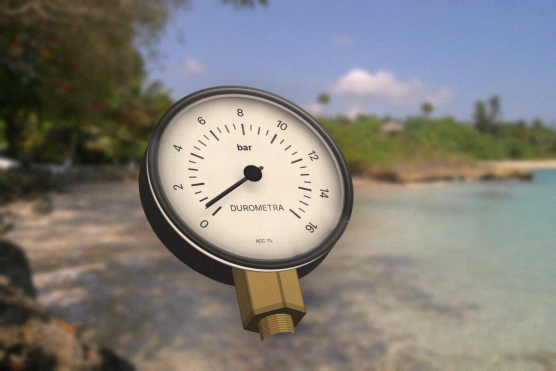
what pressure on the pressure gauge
0.5 bar
